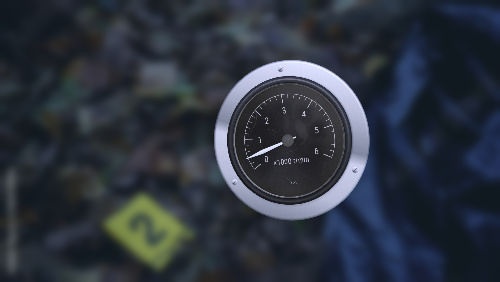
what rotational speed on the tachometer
400 rpm
